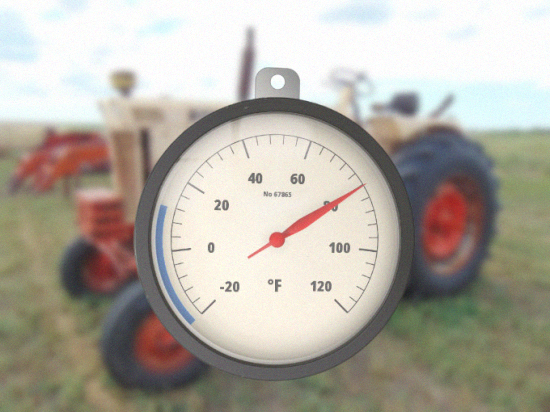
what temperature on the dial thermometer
80 °F
